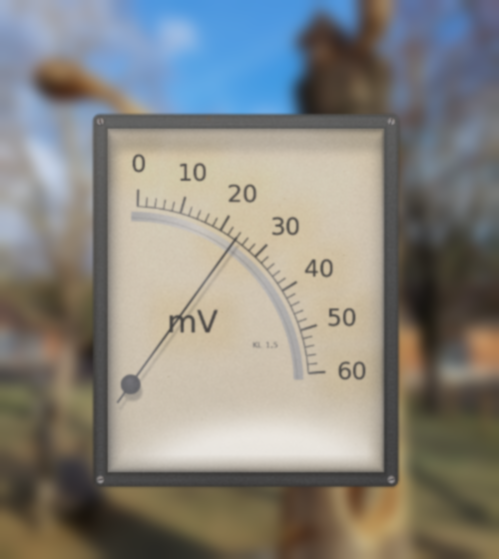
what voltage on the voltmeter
24 mV
